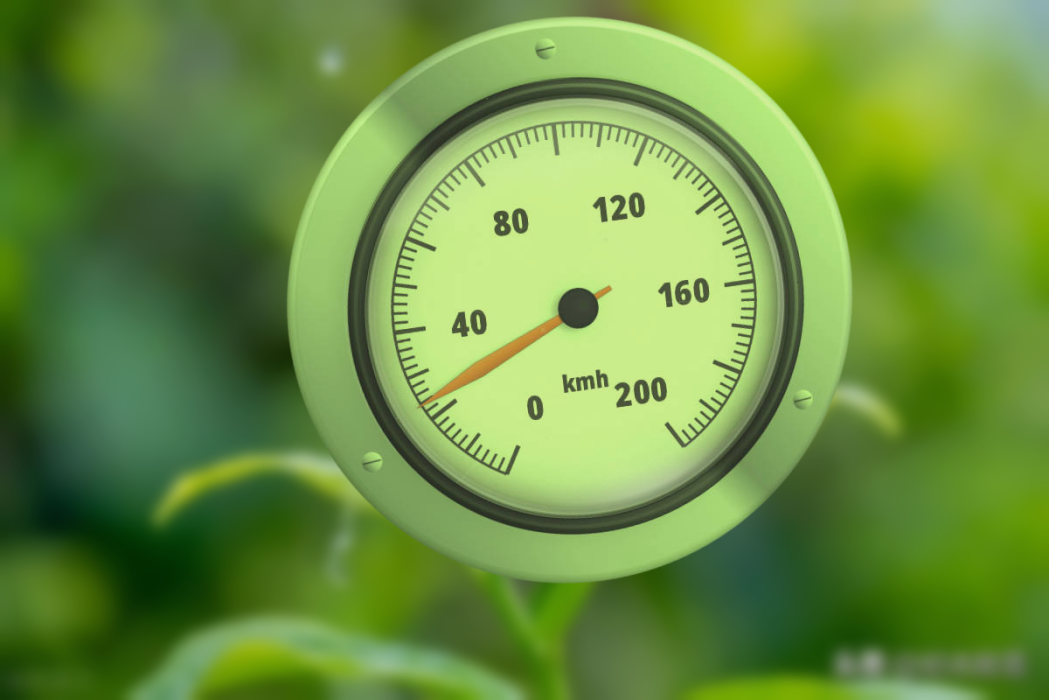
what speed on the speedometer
24 km/h
